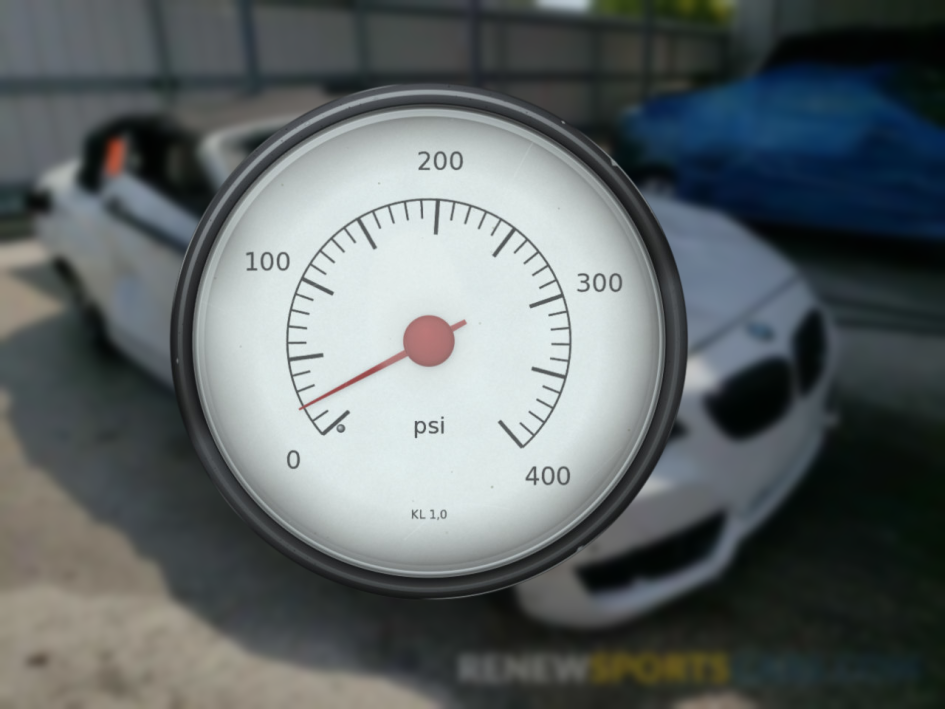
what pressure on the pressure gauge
20 psi
